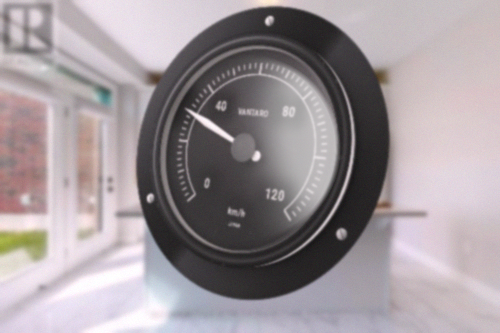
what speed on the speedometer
30 km/h
